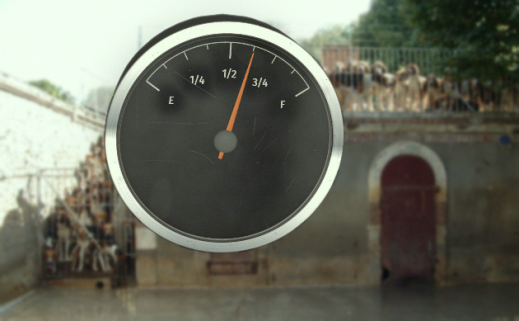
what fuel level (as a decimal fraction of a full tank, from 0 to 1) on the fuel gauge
0.625
